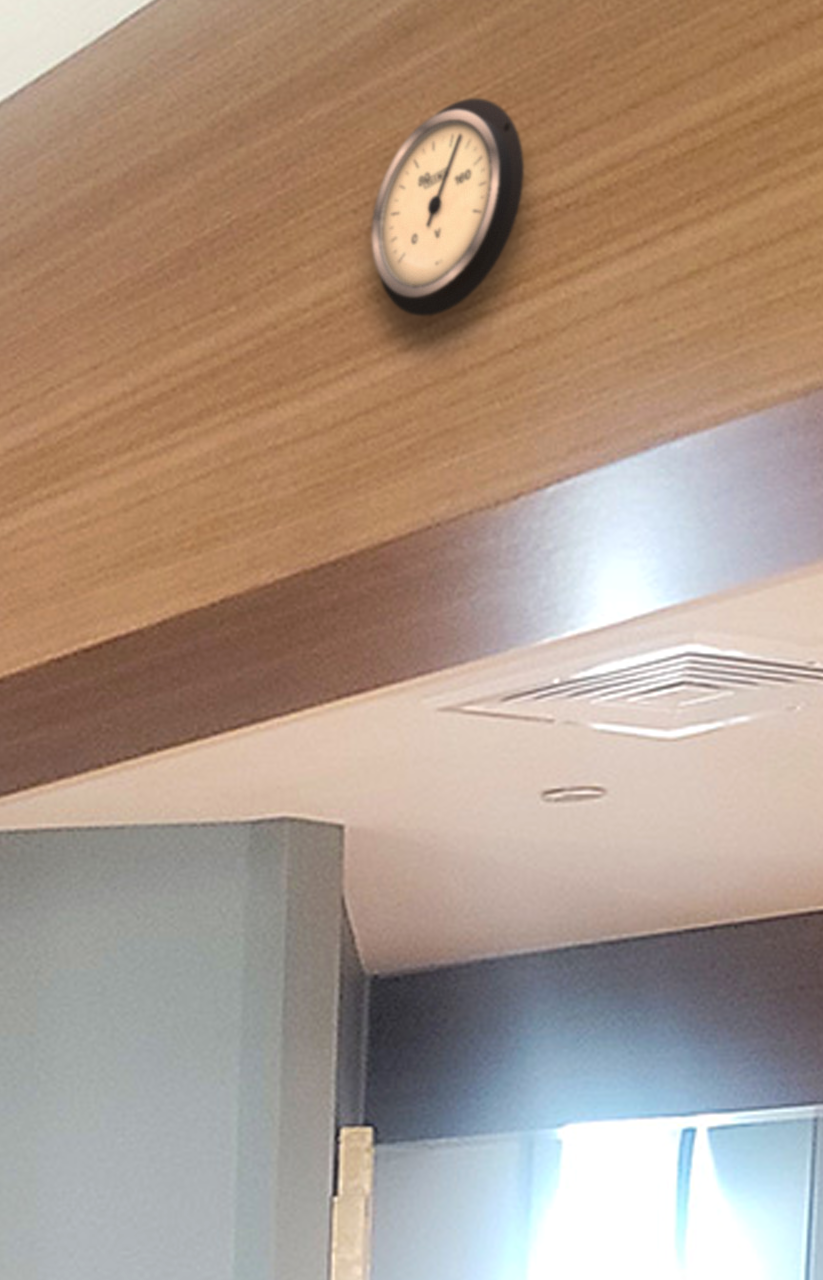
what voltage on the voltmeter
130 V
